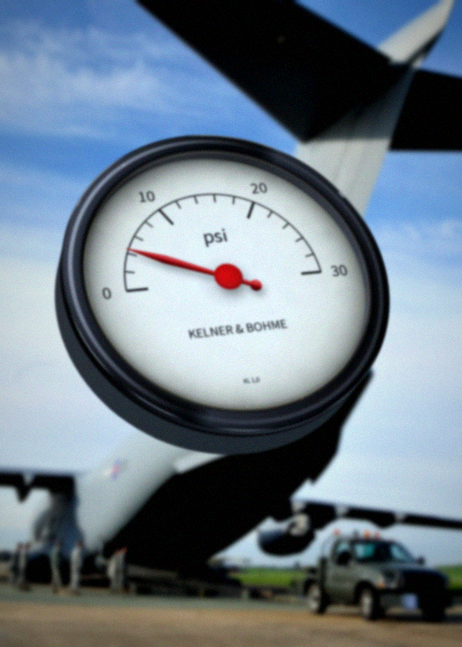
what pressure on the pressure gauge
4 psi
